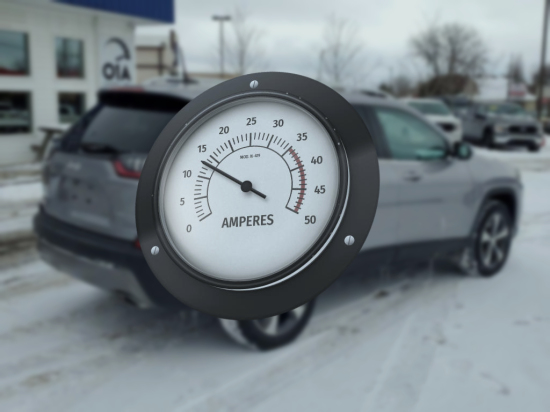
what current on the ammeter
13 A
